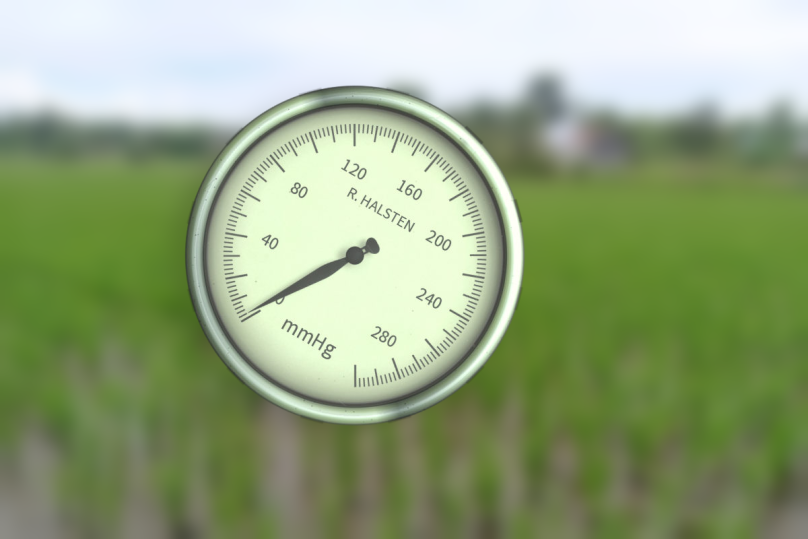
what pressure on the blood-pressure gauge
2 mmHg
